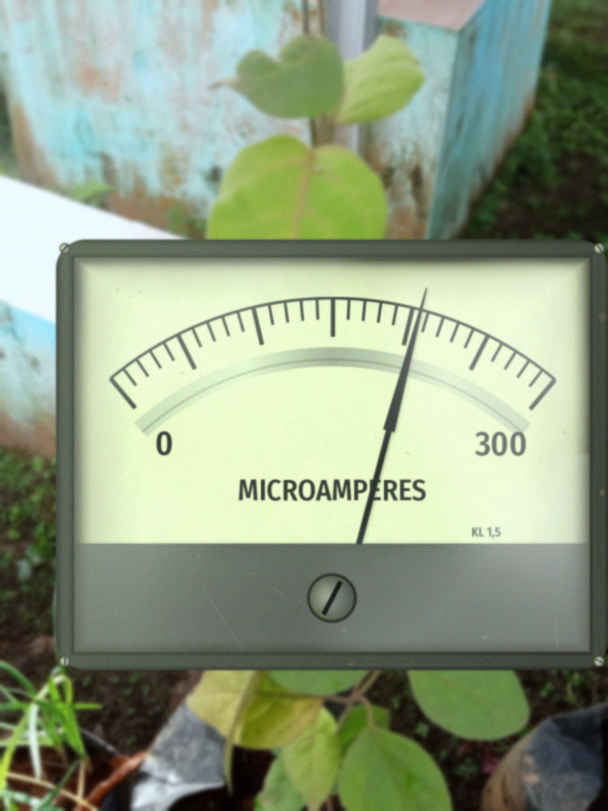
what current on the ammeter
205 µA
